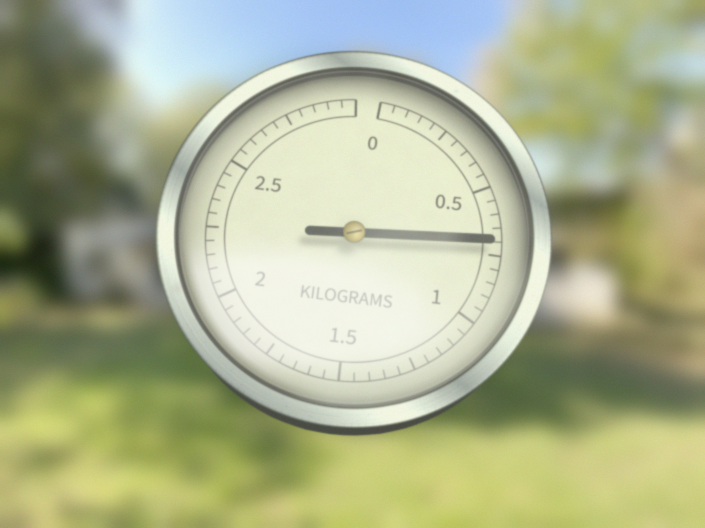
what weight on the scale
0.7 kg
